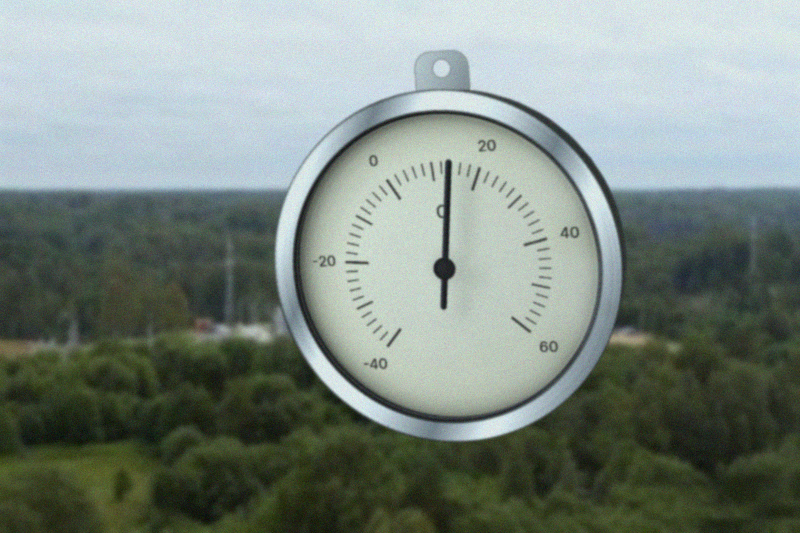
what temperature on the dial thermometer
14 °C
